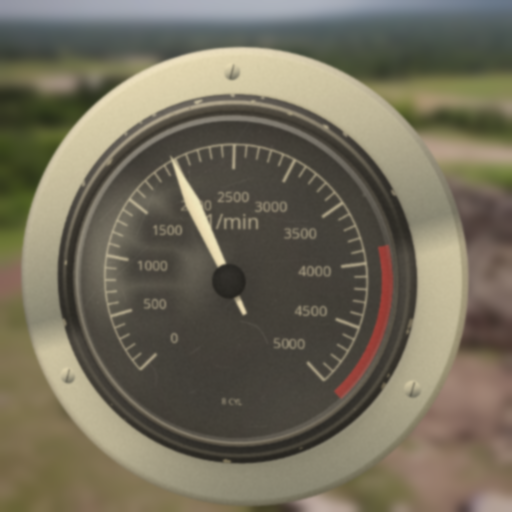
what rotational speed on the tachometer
2000 rpm
